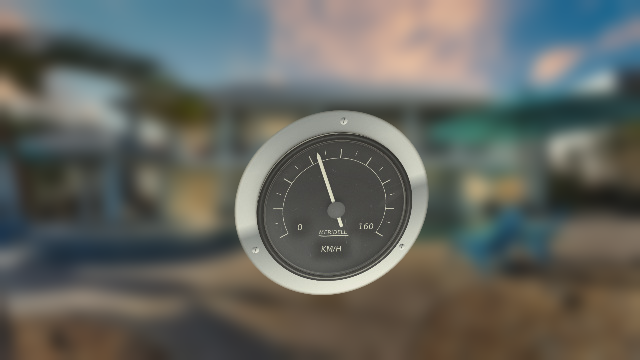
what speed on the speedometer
65 km/h
